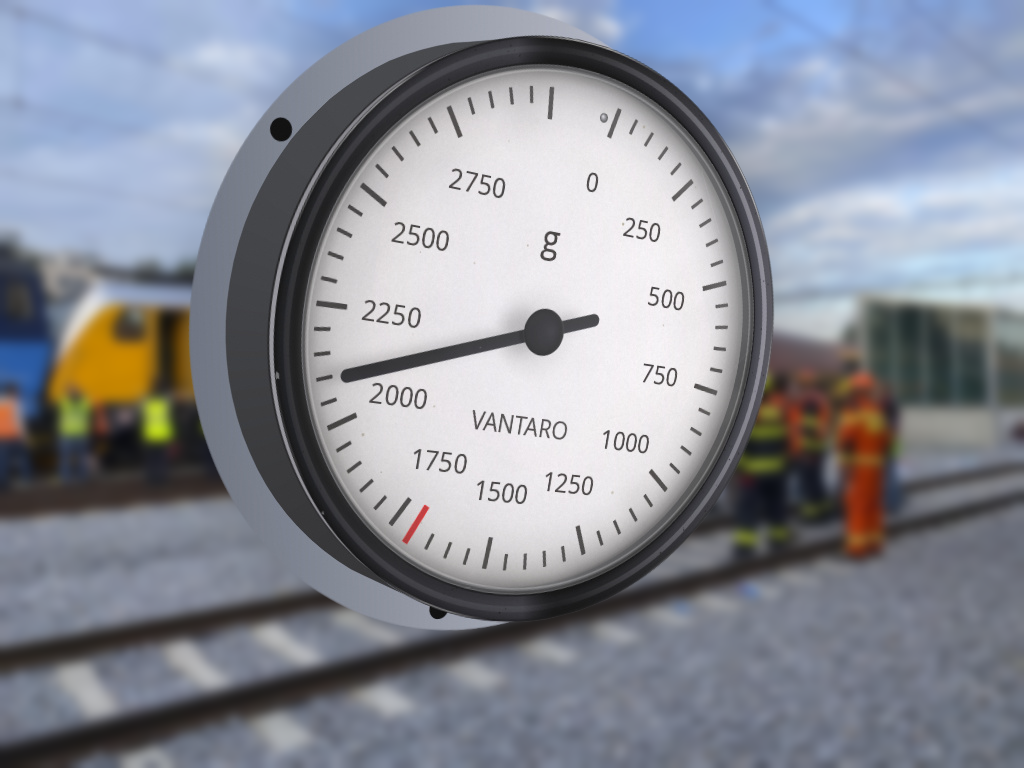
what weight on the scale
2100 g
